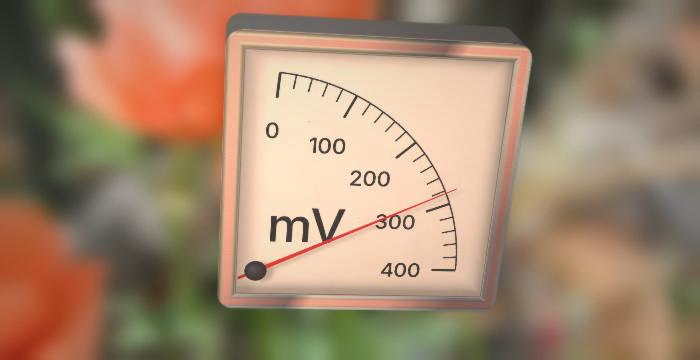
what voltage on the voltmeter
280 mV
